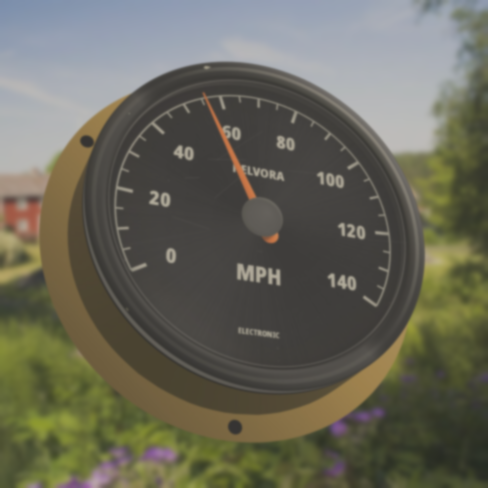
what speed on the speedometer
55 mph
